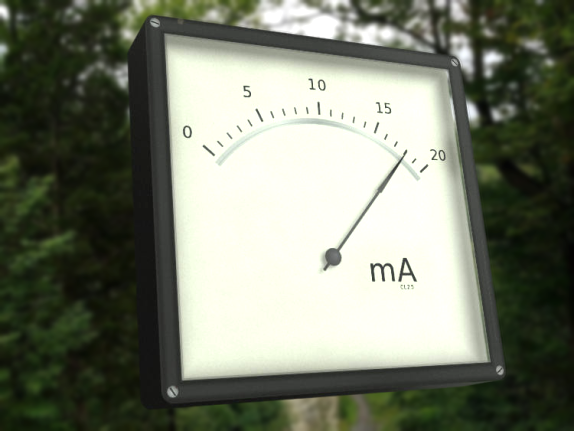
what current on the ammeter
18 mA
